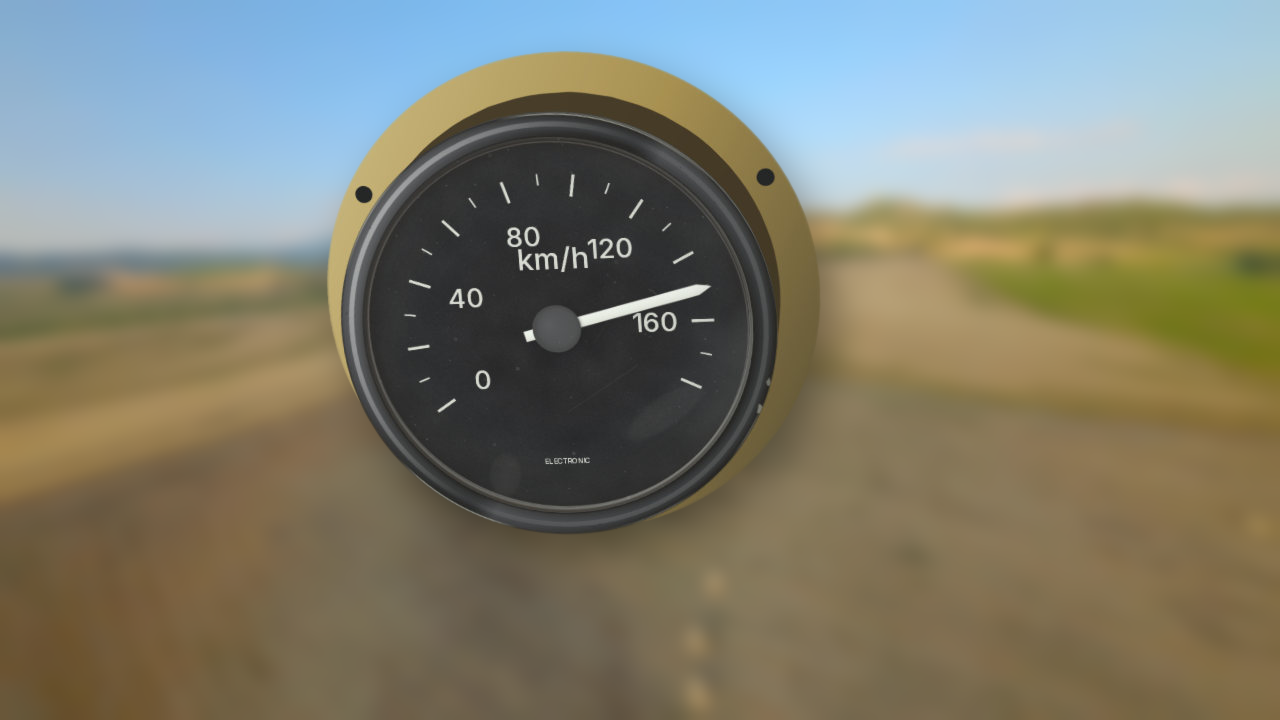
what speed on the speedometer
150 km/h
